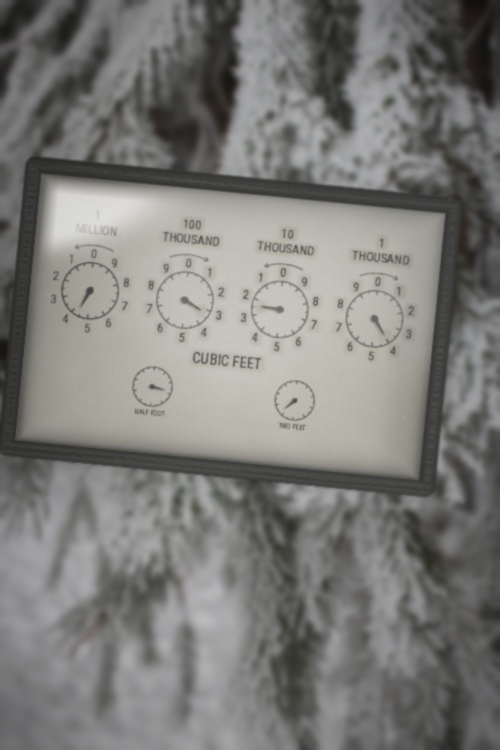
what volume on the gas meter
432400 ft³
